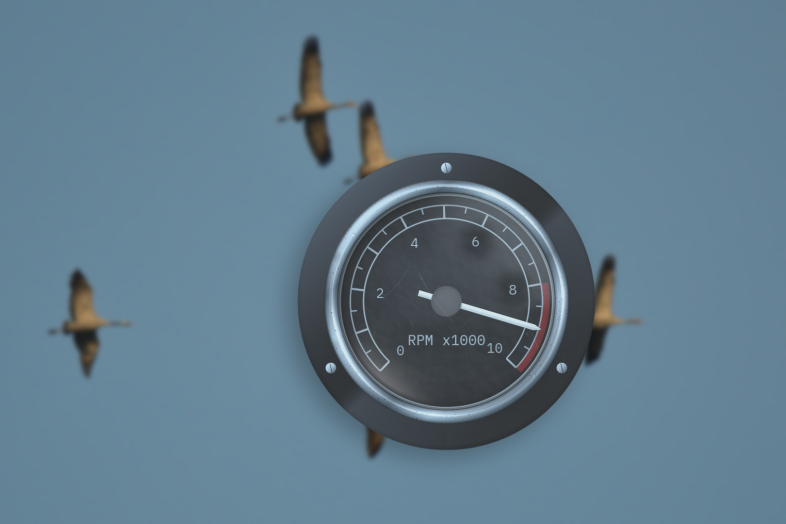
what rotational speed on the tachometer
9000 rpm
